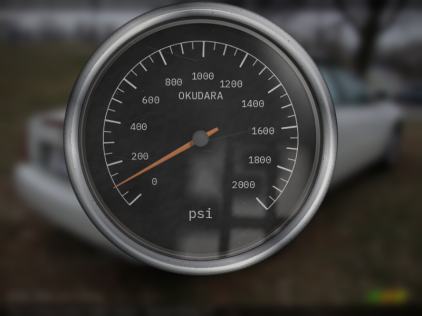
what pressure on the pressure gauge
100 psi
